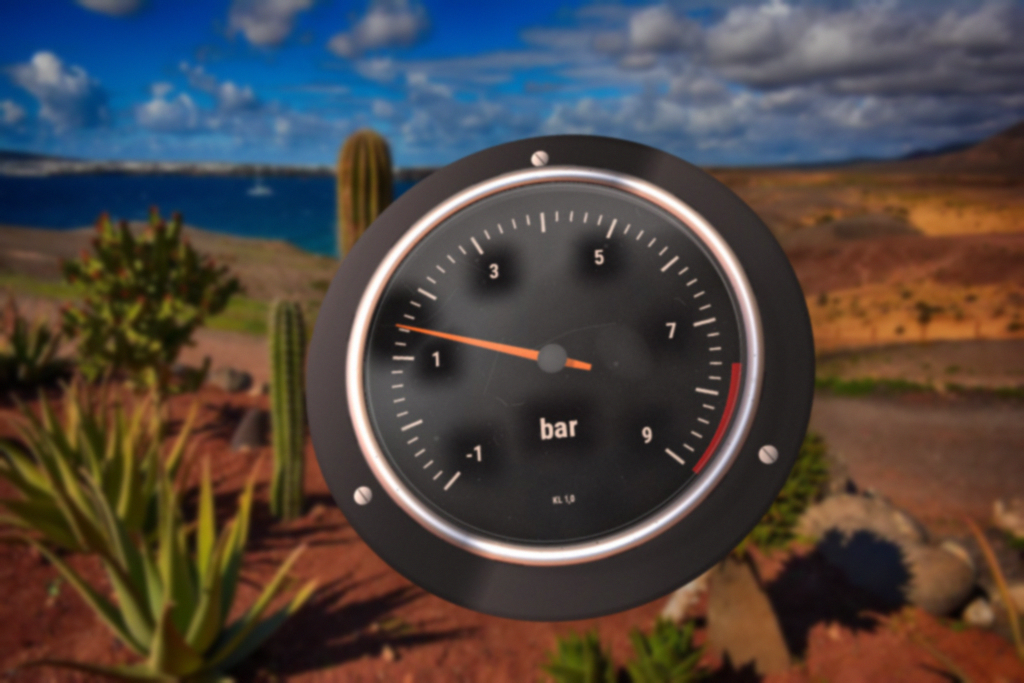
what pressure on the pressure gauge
1.4 bar
